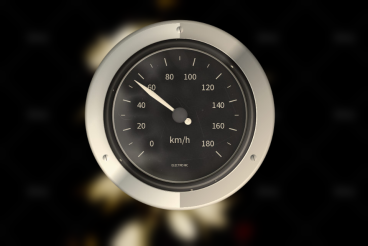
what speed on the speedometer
55 km/h
